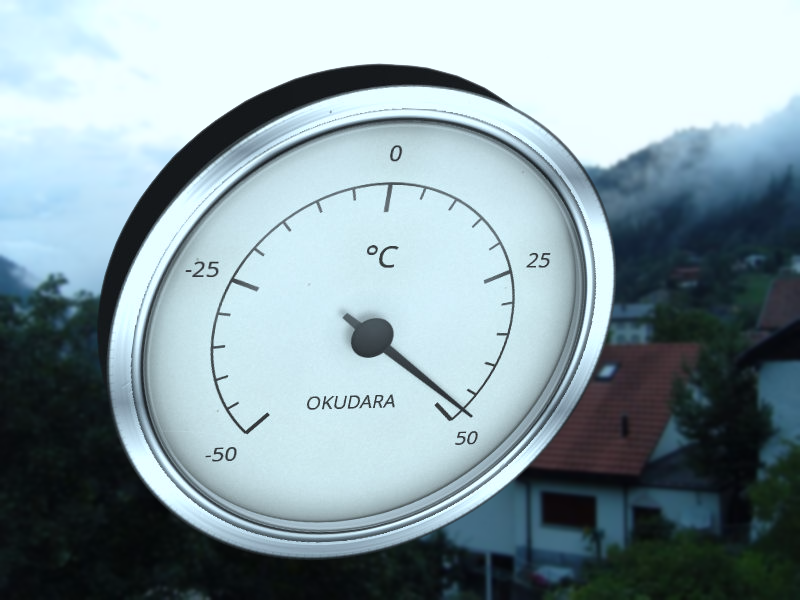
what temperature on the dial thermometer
47.5 °C
